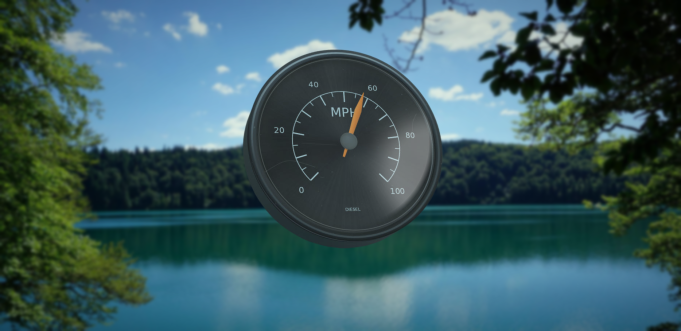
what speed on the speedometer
57.5 mph
